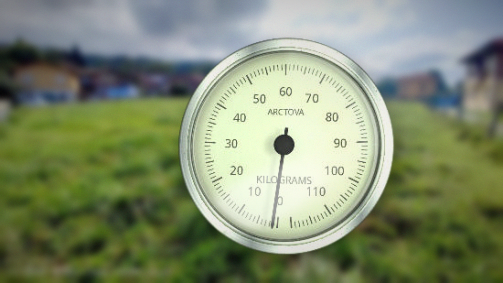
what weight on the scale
1 kg
